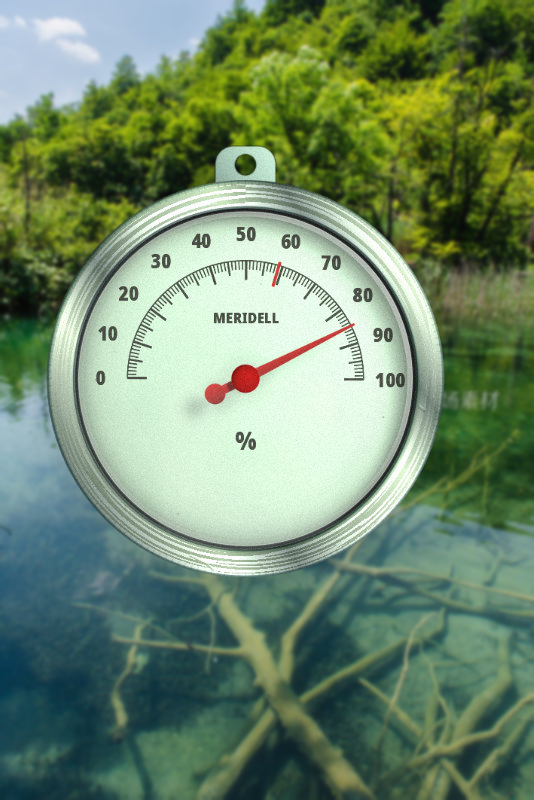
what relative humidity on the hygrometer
85 %
